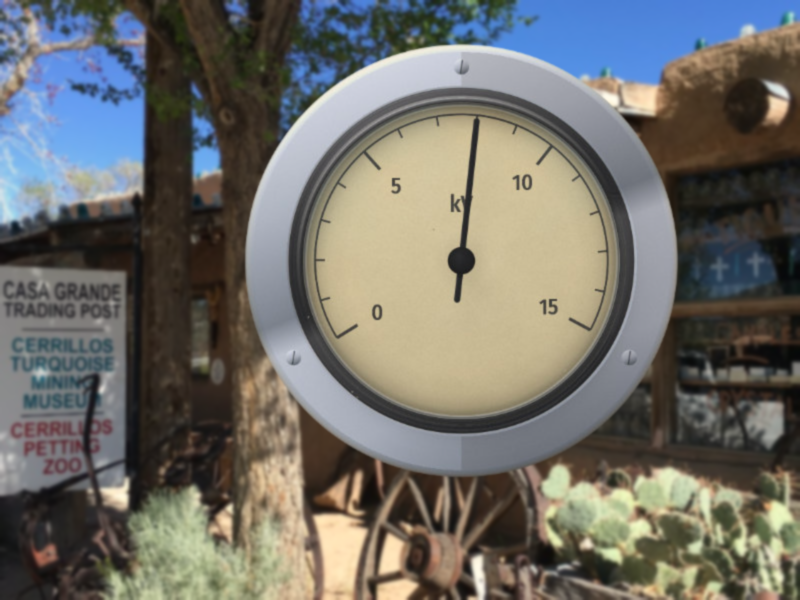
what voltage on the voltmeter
8 kV
